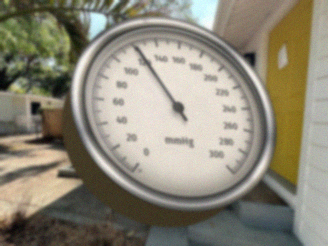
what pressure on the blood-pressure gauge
120 mmHg
